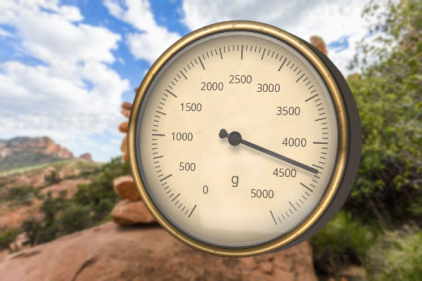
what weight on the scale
4300 g
